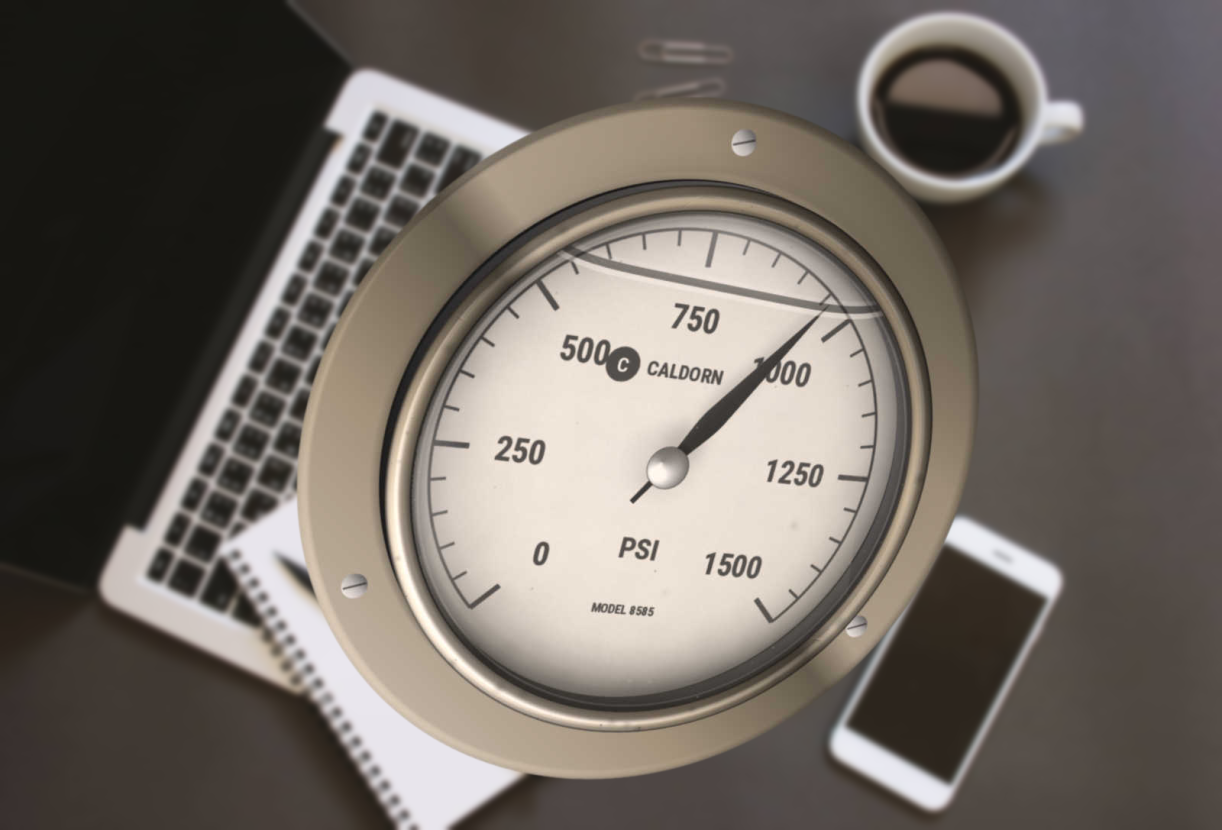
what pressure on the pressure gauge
950 psi
